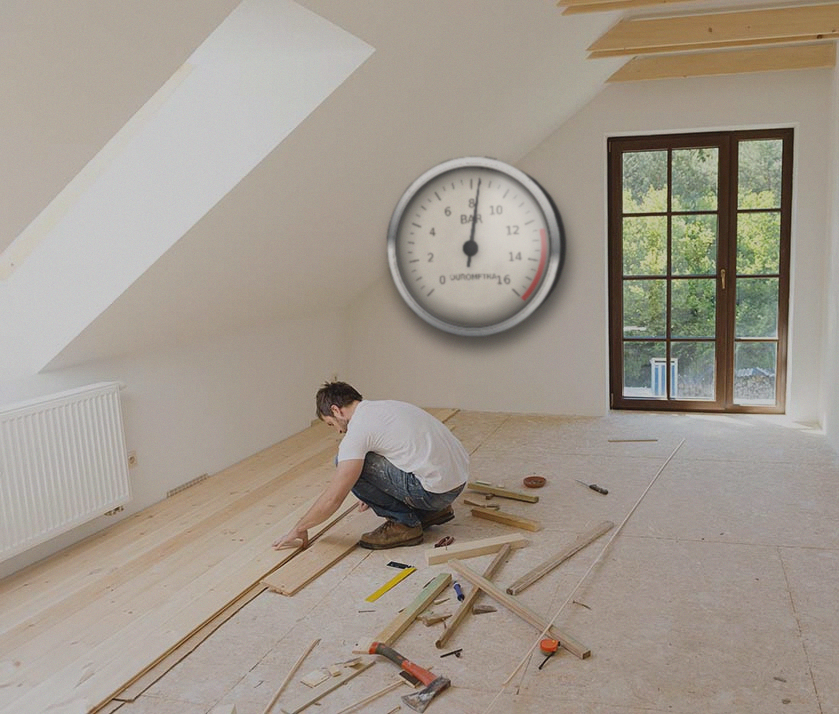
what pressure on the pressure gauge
8.5 bar
